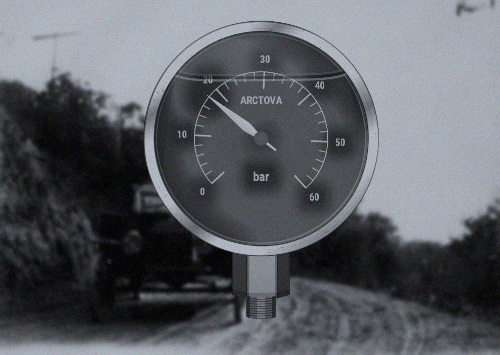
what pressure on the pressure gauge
18 bar
